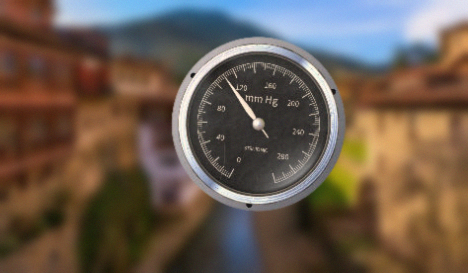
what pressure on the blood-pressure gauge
110 mmHg
